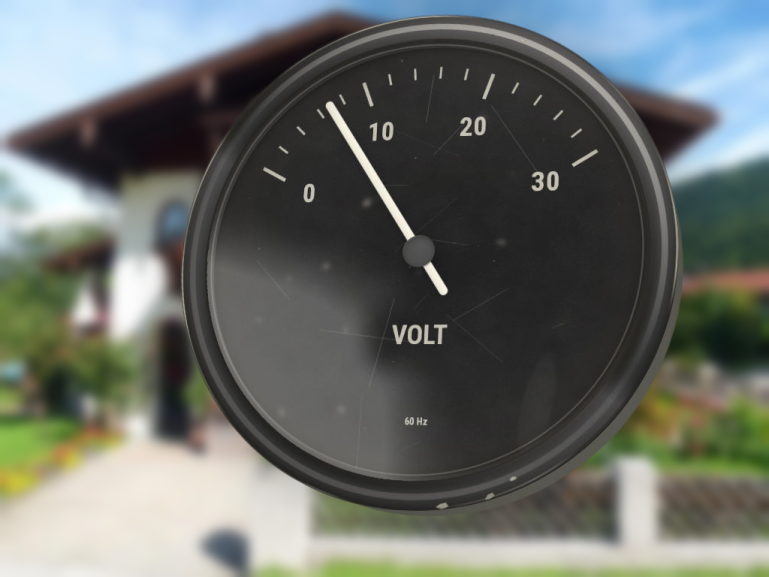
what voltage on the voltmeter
7 V
